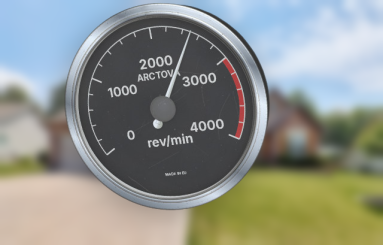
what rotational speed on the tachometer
2500 rpm
